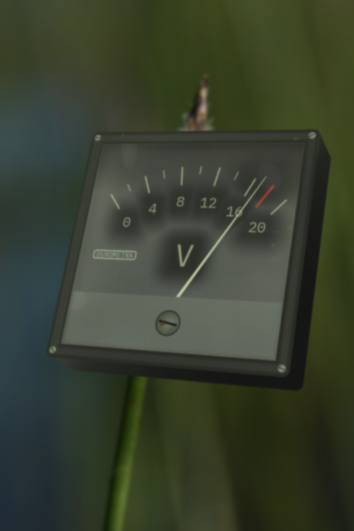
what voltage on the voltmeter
17 V
